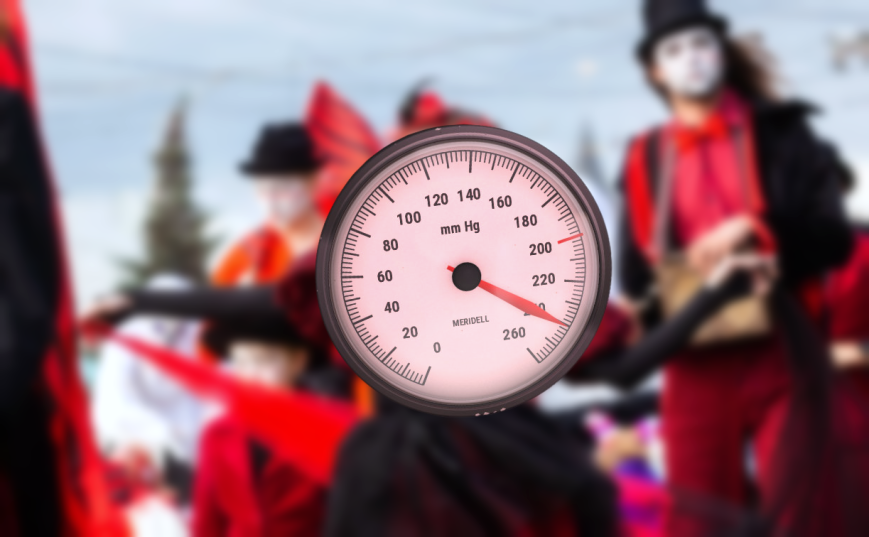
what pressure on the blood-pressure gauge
240 mmHg
